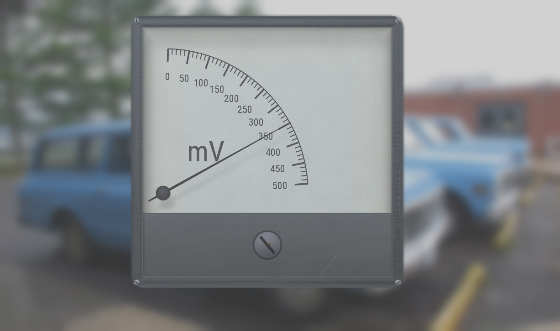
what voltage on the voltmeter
350 mV
